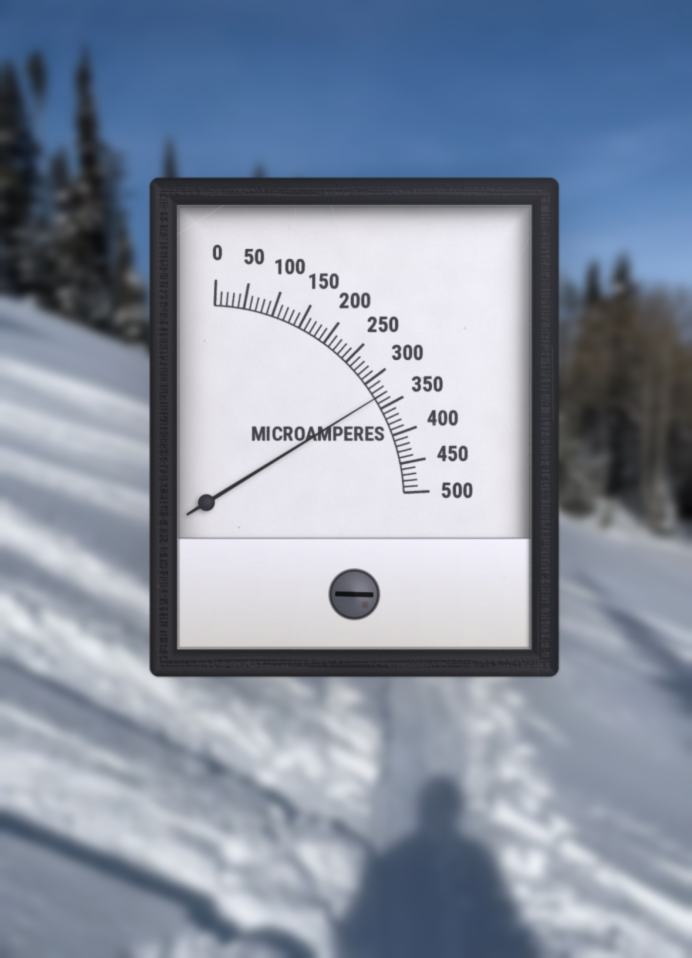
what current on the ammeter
330 µA
